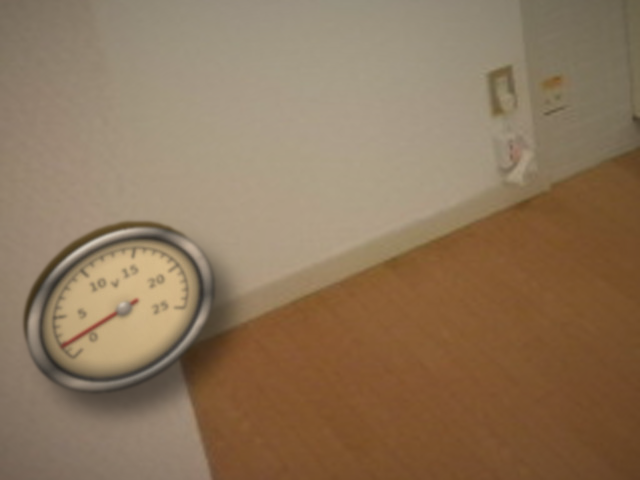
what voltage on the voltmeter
2 V
